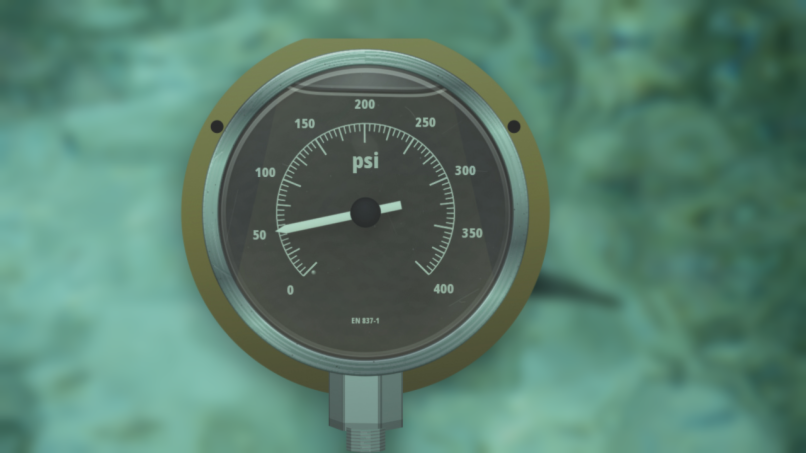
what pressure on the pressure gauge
50 psi
